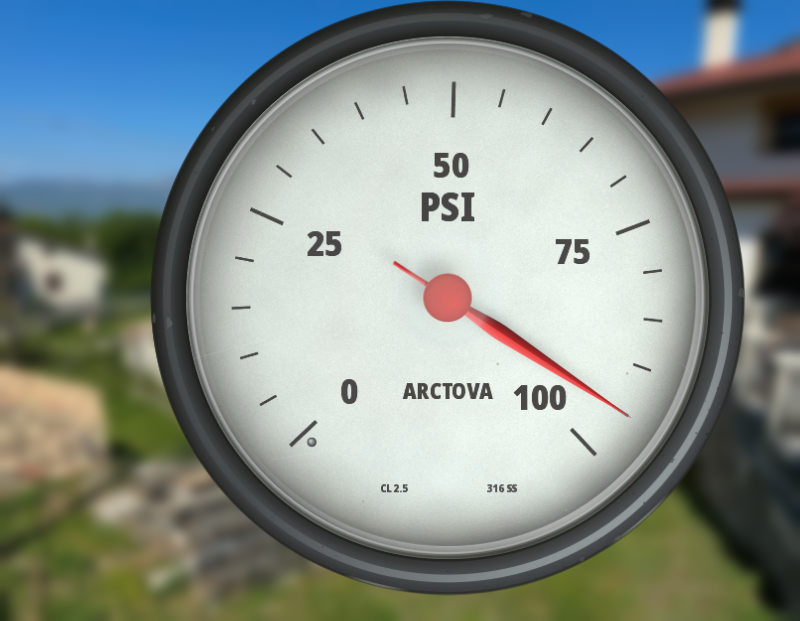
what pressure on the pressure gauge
95 psi
